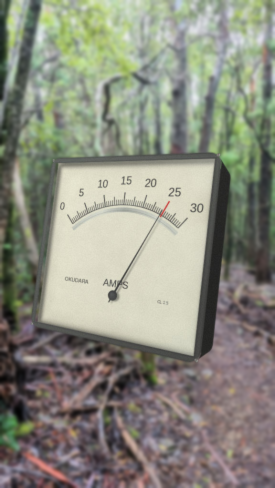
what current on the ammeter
25 A
